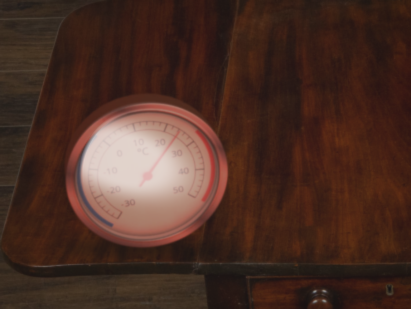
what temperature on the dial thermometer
24 °C
